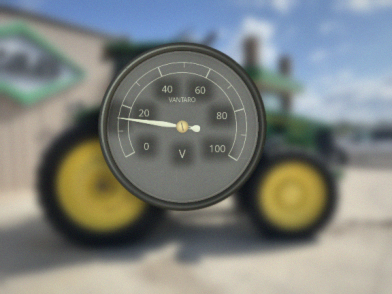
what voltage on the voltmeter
15 V
